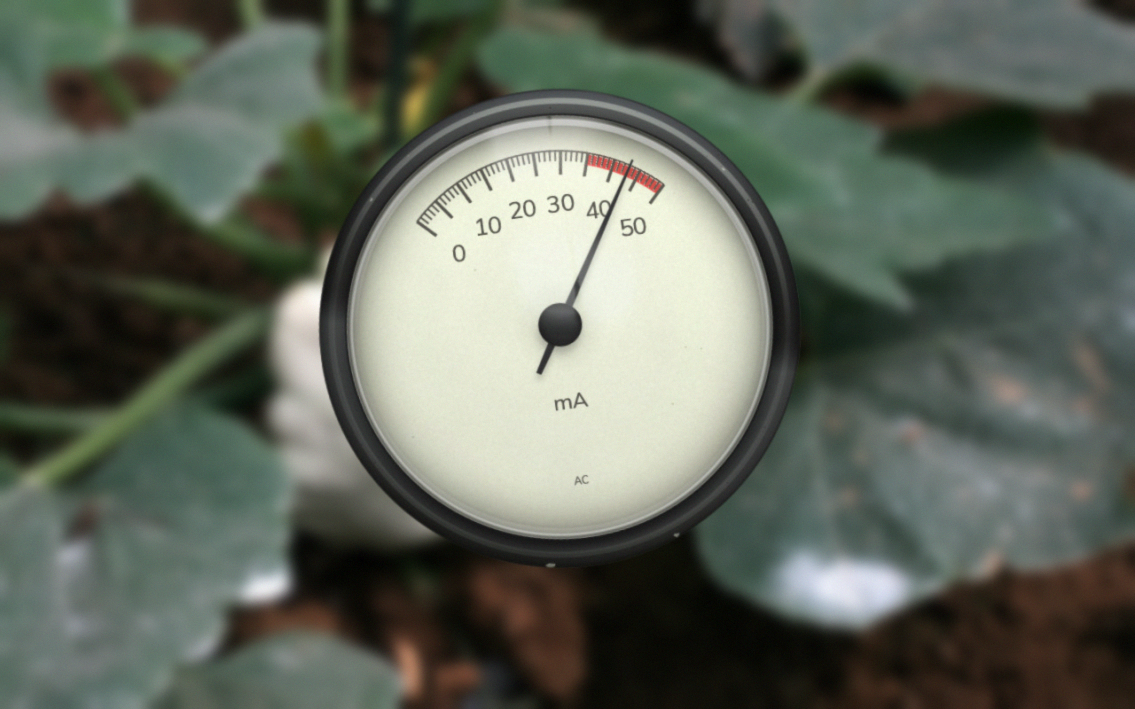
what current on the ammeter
43 mA
